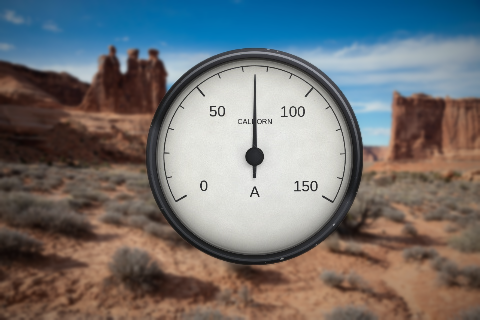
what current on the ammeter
75 A
